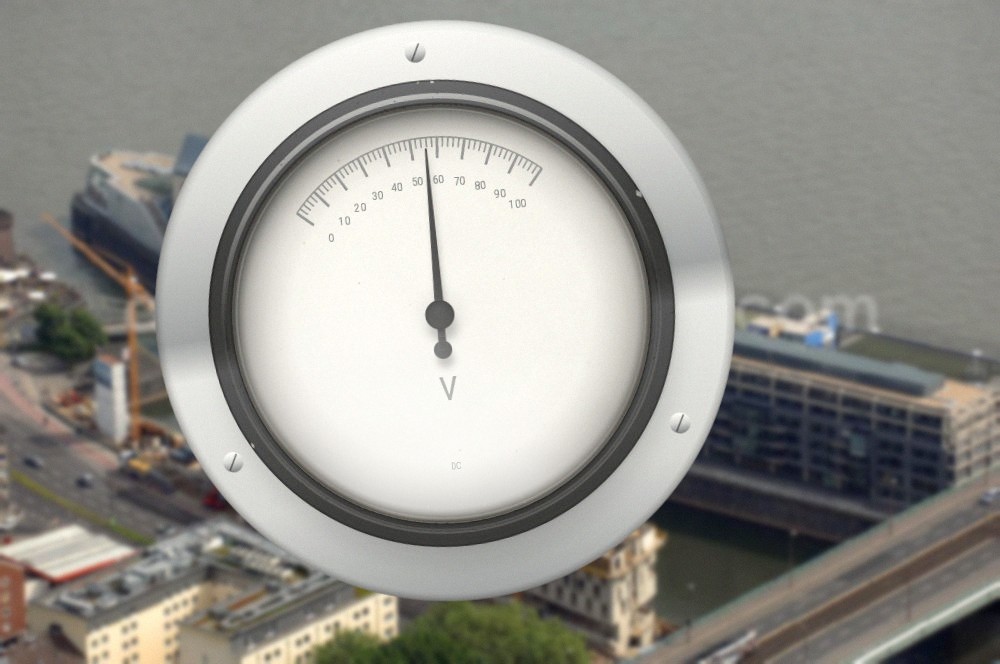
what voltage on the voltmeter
56 V
